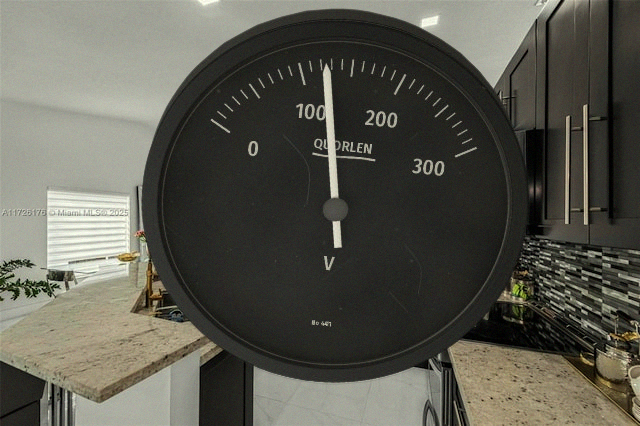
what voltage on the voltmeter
125 V
